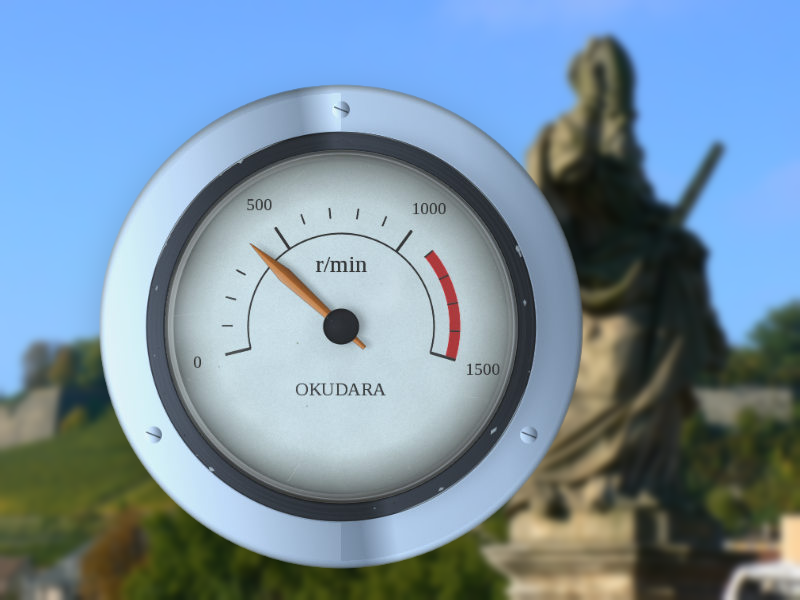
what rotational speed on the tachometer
400 rpm
